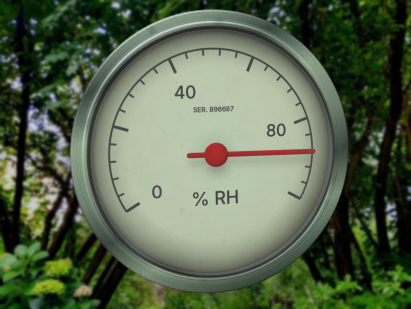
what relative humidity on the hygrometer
88 %
